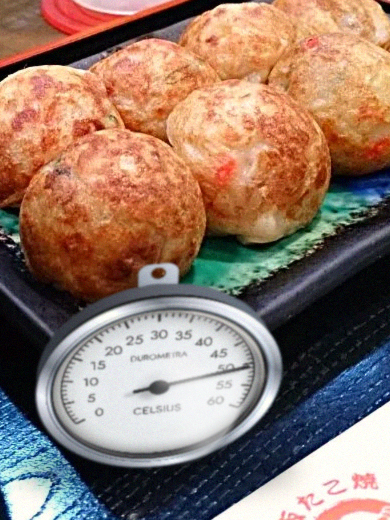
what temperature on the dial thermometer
50 °C
